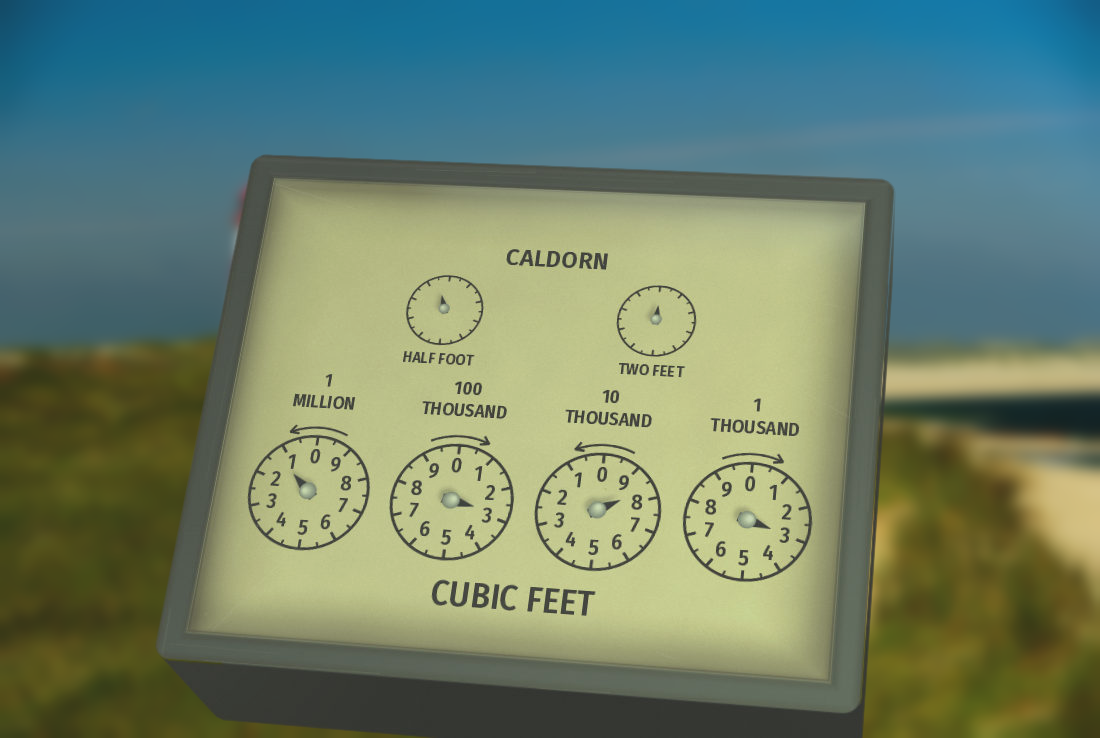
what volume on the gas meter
128300 ft³
